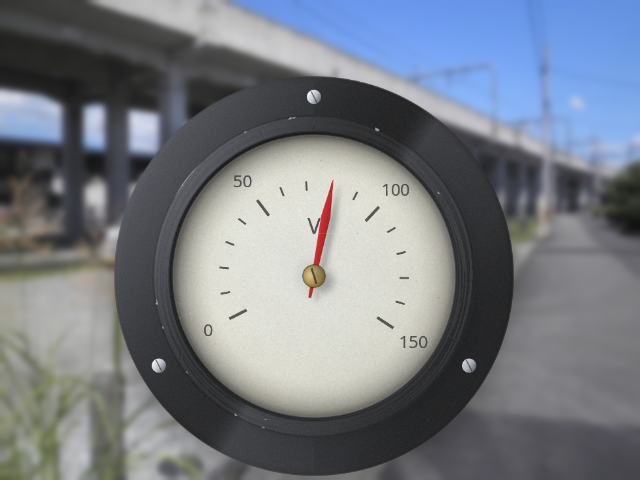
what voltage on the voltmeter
80 V
